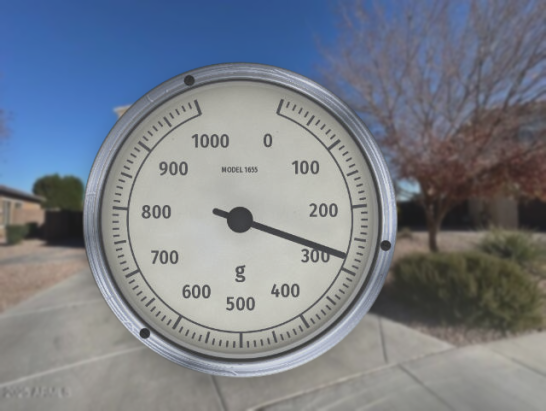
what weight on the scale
280 g
